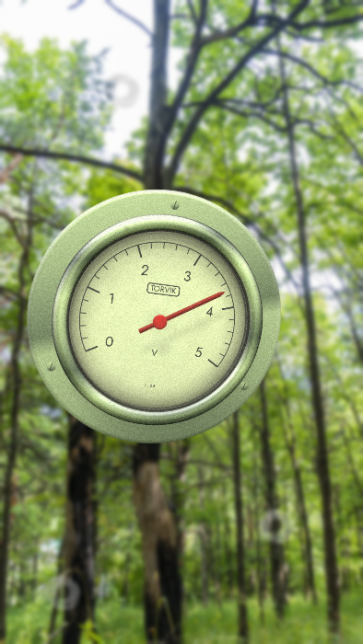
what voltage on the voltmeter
3.7 V
